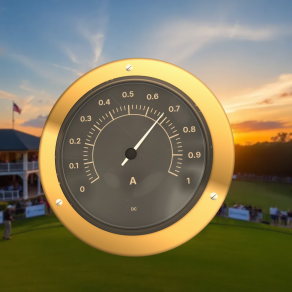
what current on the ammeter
0.68 A
